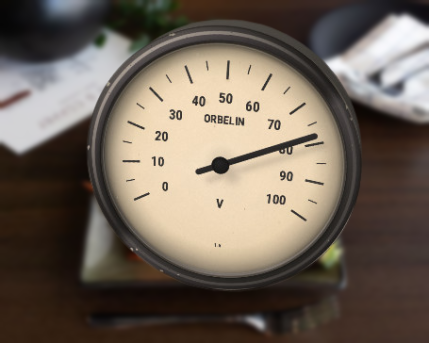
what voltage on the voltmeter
77.5 V
